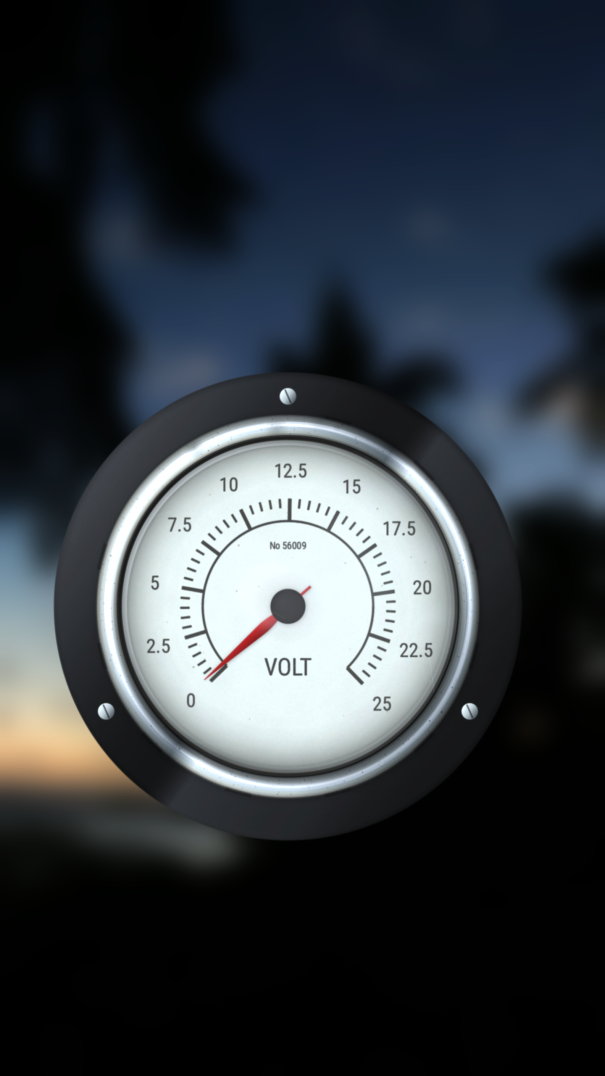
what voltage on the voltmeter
0.25 V
